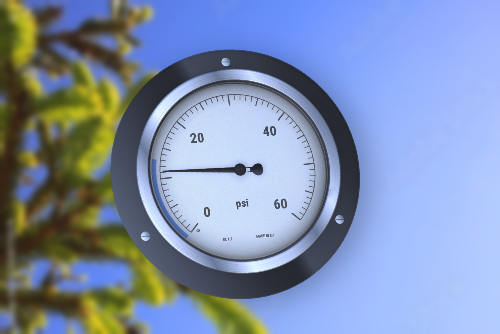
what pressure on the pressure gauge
11 psi
